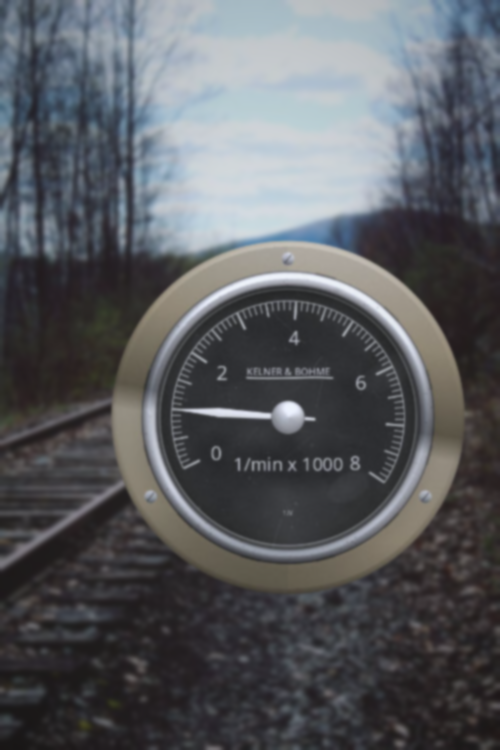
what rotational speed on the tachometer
1000 rpm
